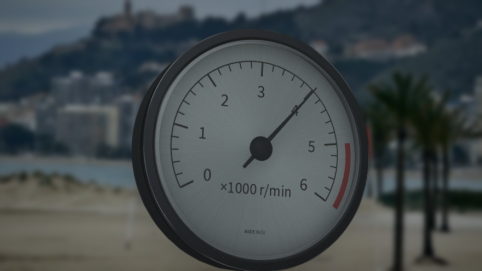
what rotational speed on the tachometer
4000 rpm
